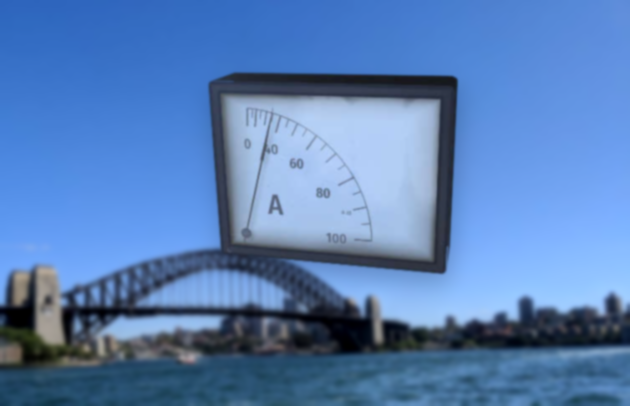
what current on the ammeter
35 A
